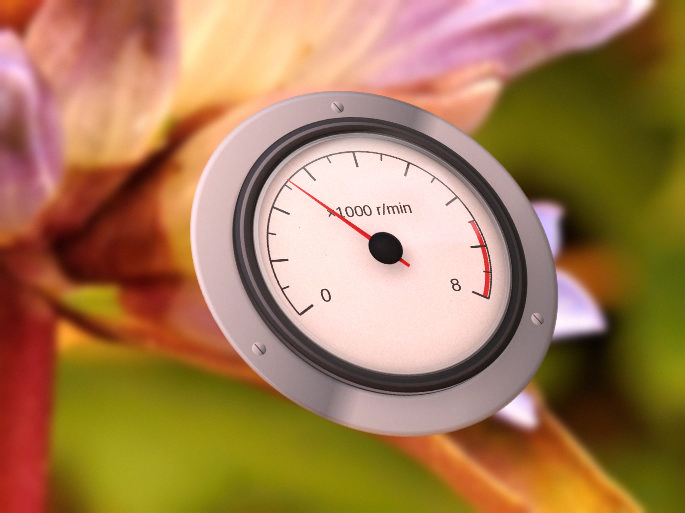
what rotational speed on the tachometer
2500 rpm
